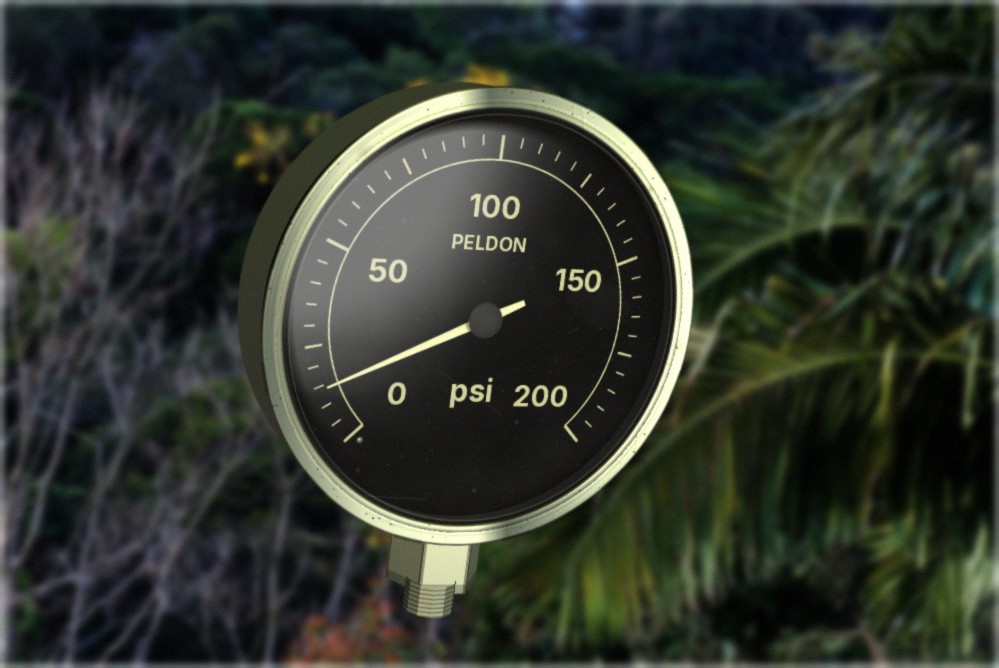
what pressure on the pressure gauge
15 psi
